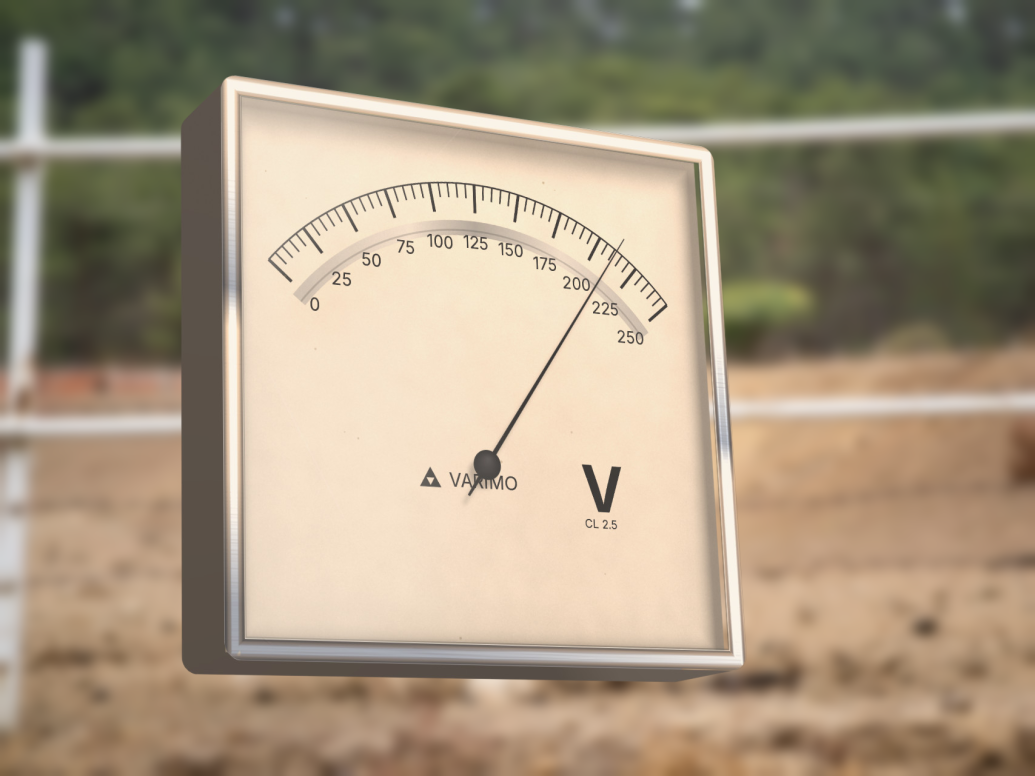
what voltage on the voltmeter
210 V
